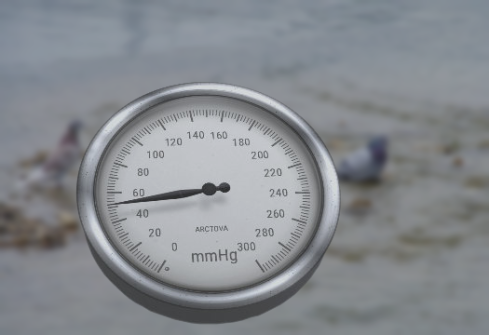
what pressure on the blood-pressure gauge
50 mmHg
